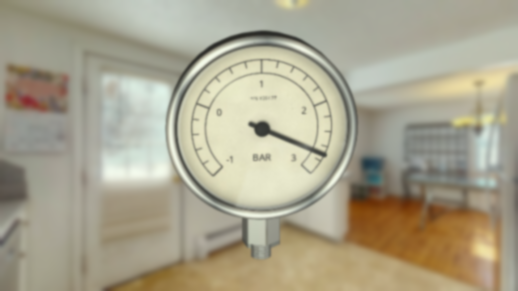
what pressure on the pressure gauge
2.7 bar
